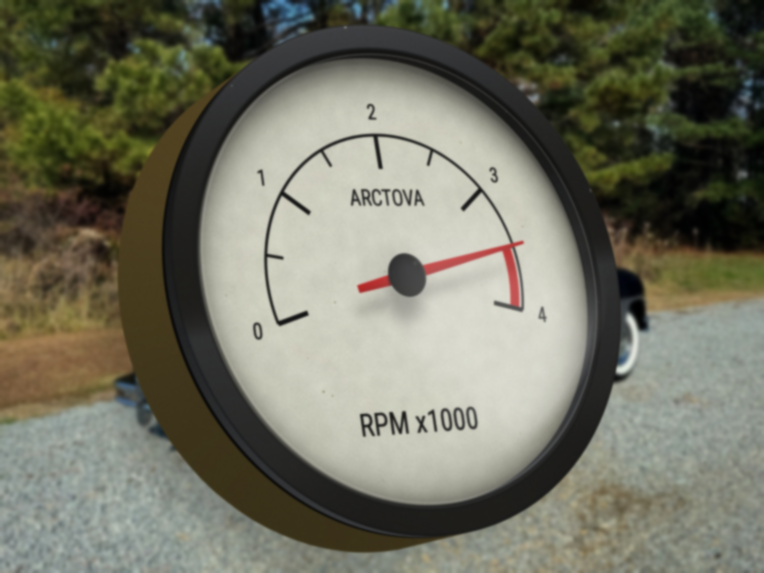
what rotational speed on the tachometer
3500 rpm
